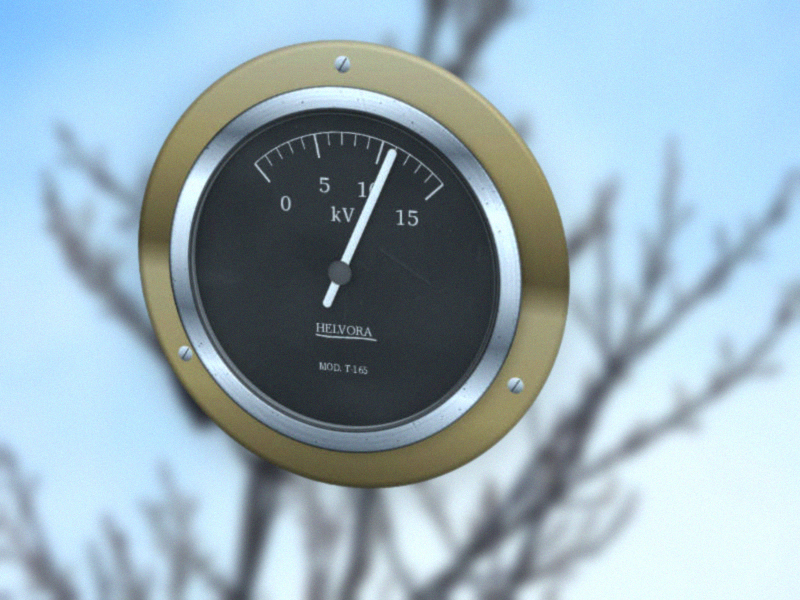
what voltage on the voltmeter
11 kV
